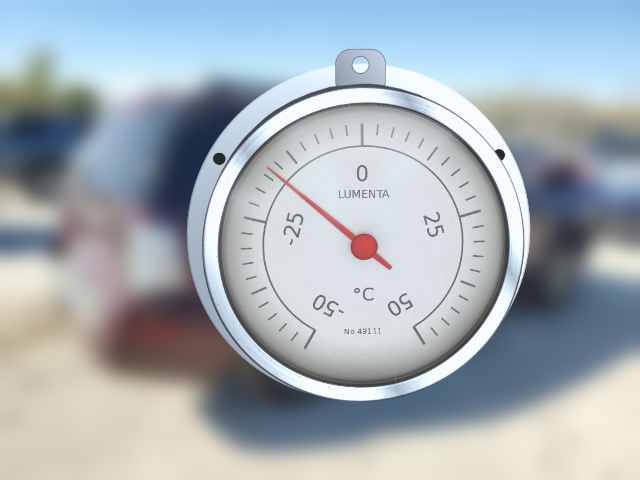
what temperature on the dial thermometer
-16.25 °C
